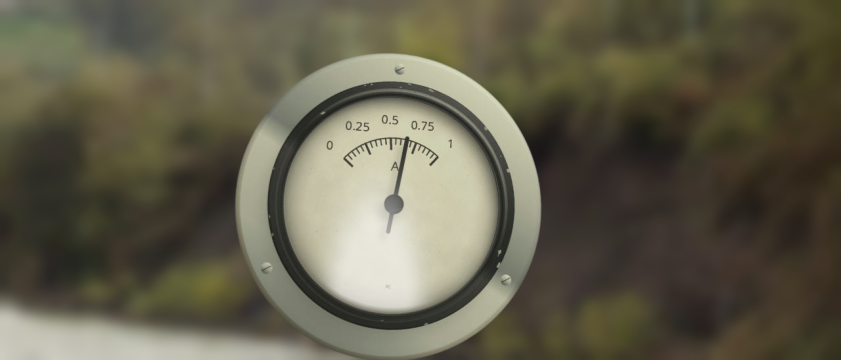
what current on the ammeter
0.65 A
